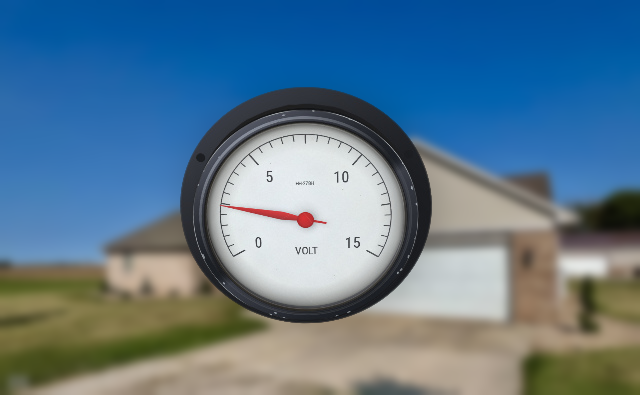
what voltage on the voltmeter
2.5 V
